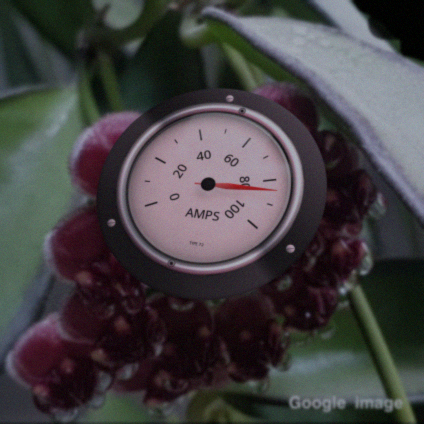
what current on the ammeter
85 A
